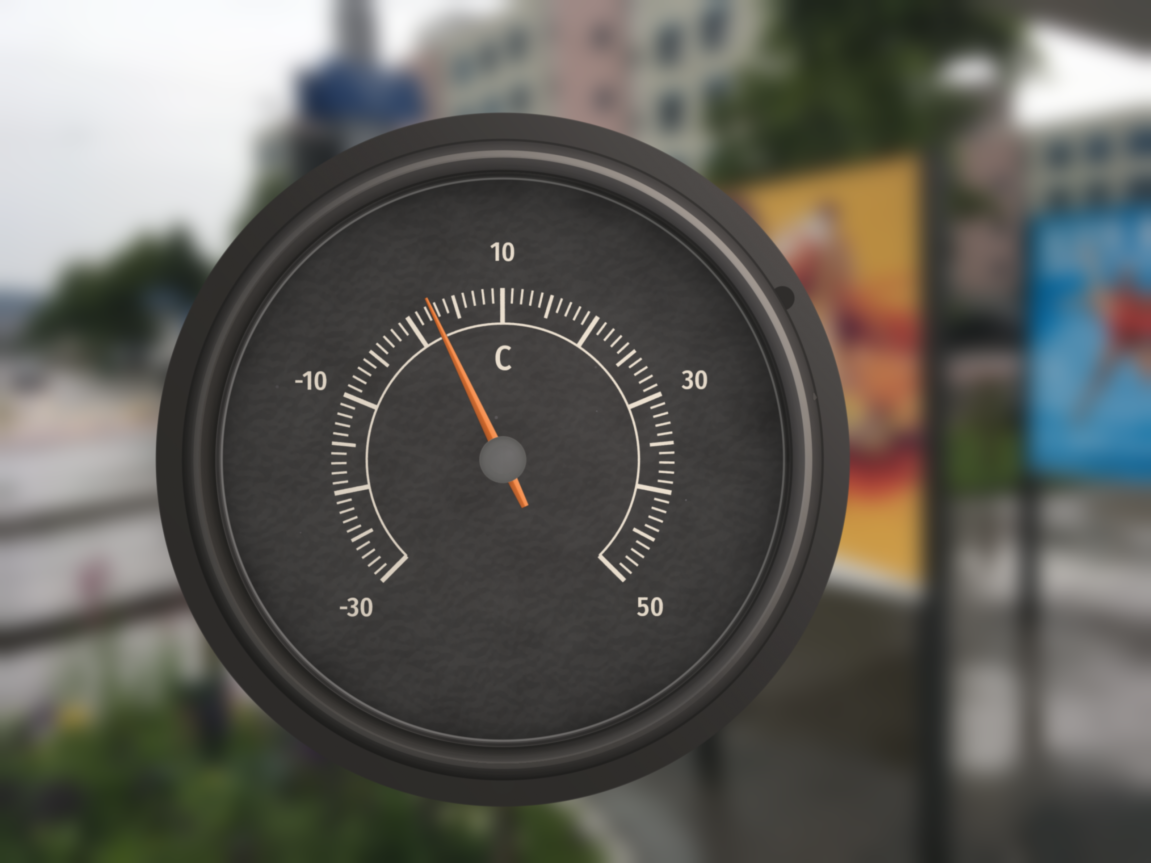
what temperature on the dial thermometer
2.5 °C
